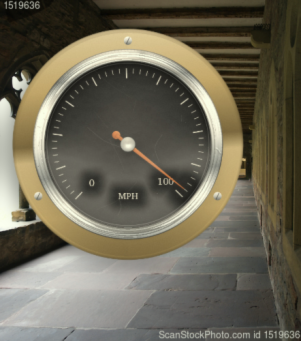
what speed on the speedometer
98 mph
